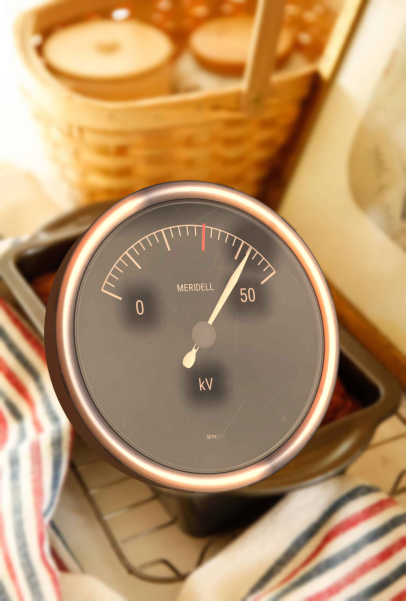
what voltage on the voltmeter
42 kV
